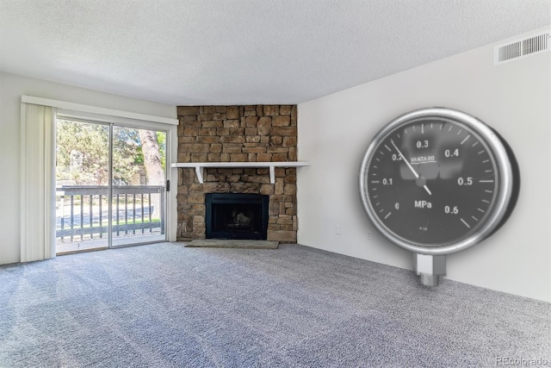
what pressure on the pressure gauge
0.22 MPa
